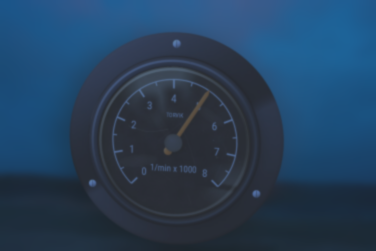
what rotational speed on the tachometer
5000 rpm
